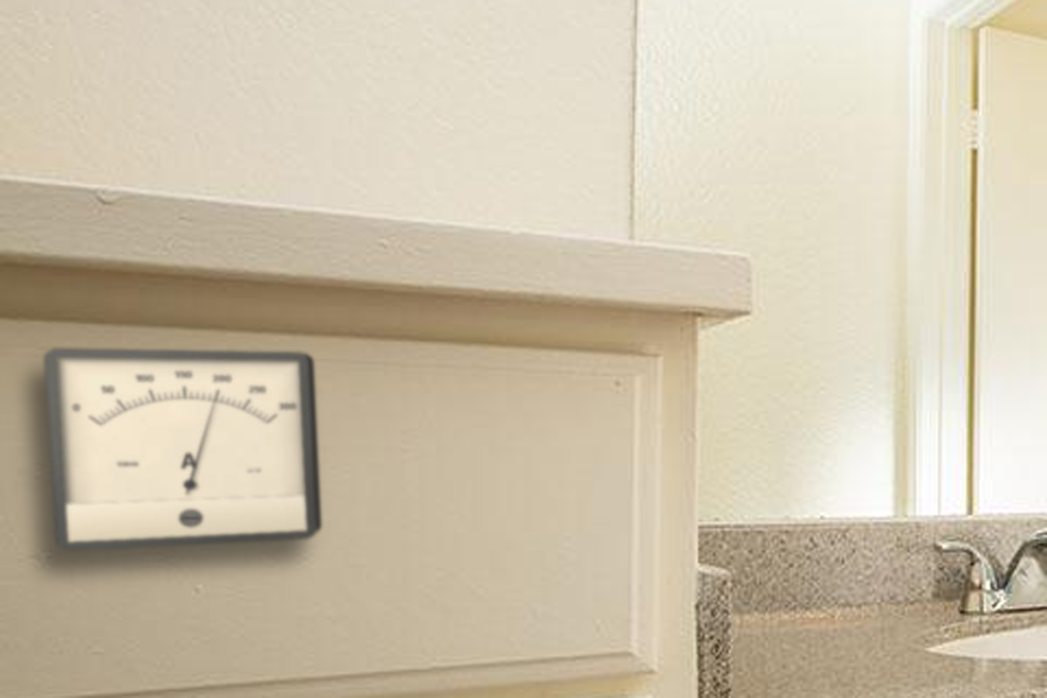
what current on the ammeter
200 A
